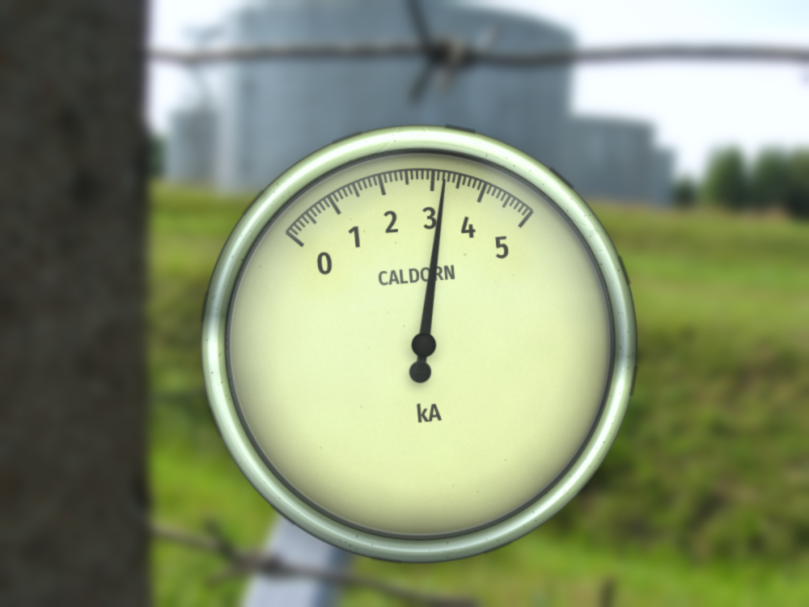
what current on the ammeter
3.2 kA
